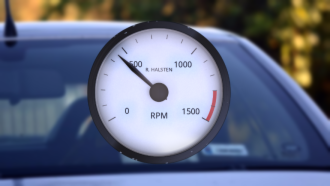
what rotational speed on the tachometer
450 rpm
